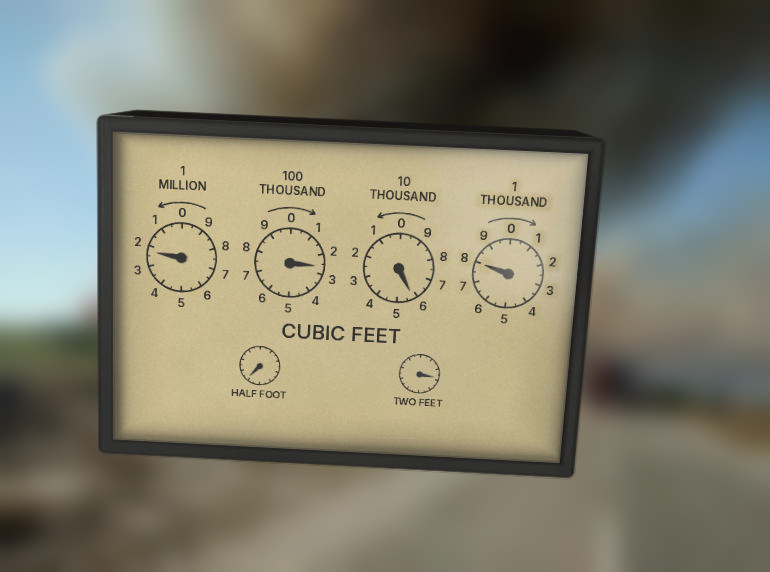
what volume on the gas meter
225800 ft³
